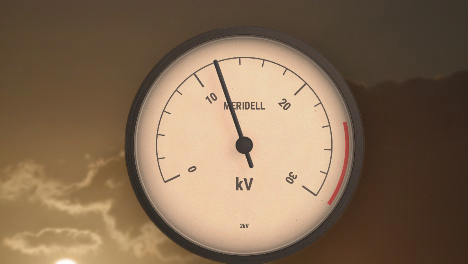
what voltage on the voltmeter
12 kV
